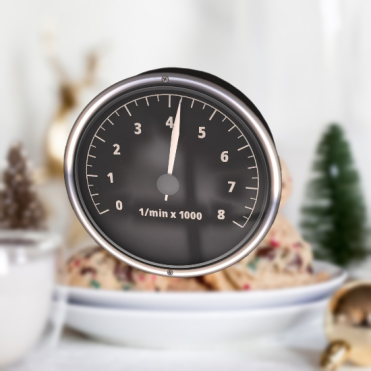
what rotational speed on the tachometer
4250 rpm
